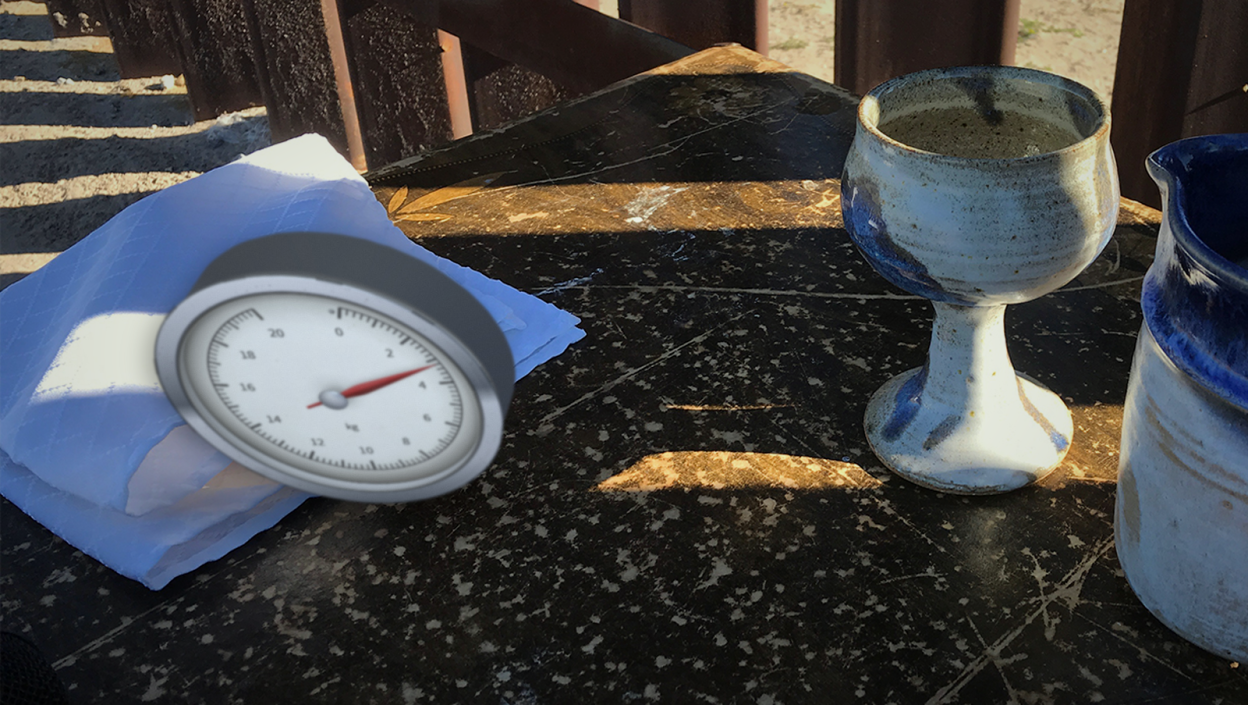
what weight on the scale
3 kg
